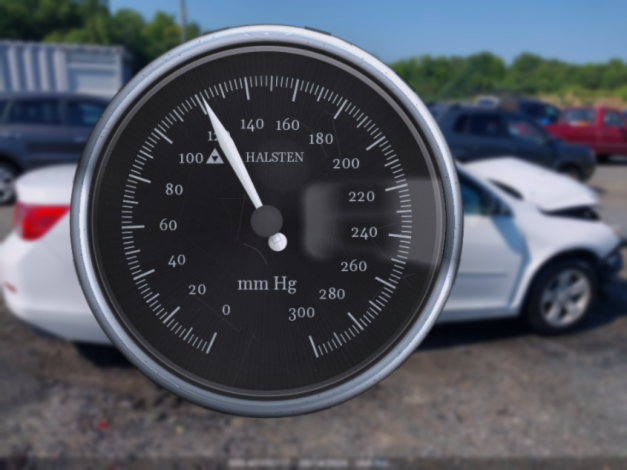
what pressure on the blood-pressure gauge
122 mmHg
